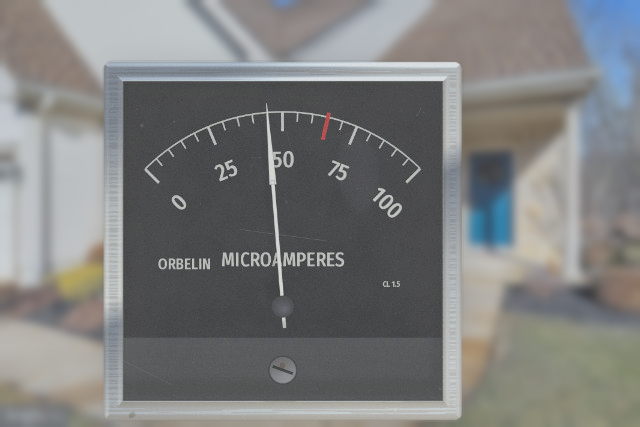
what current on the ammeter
45 µA
